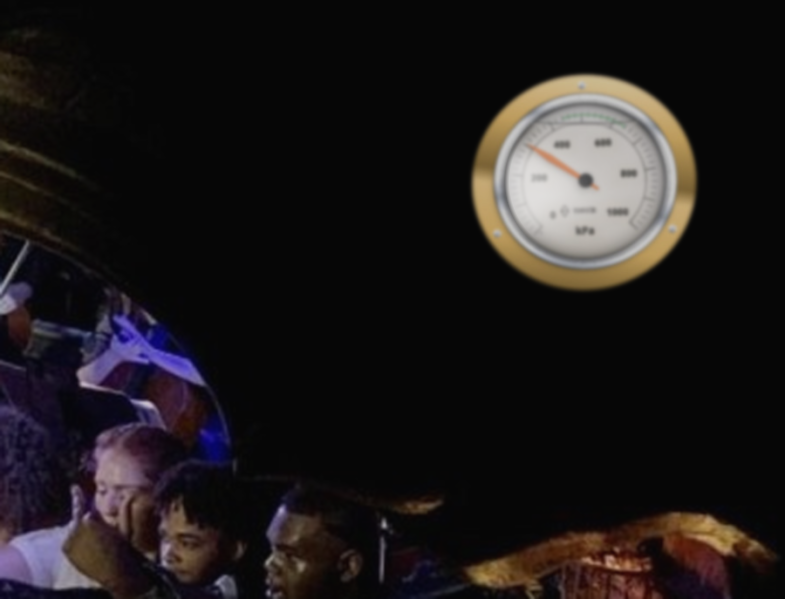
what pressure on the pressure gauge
300 kPa
